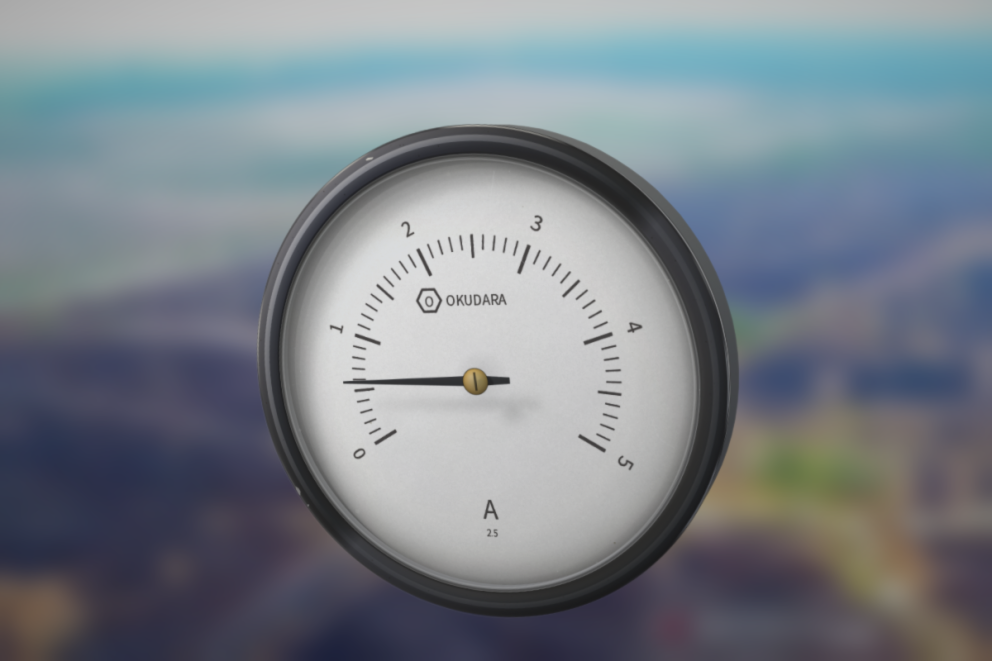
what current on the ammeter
0.6 A
